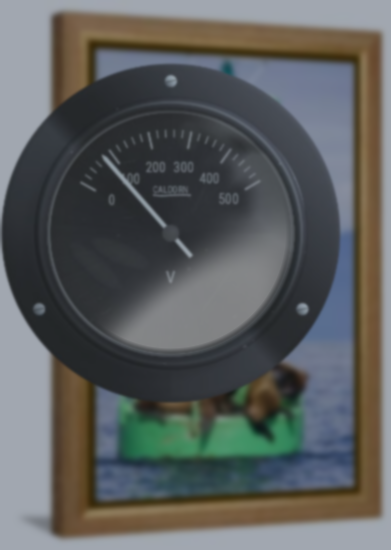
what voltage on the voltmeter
80 V
